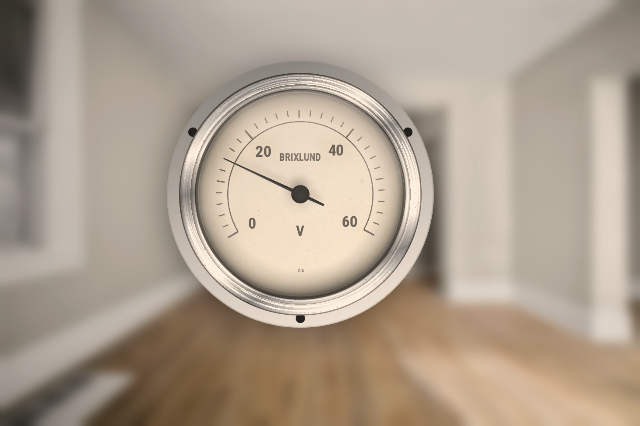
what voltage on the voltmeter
14 V
